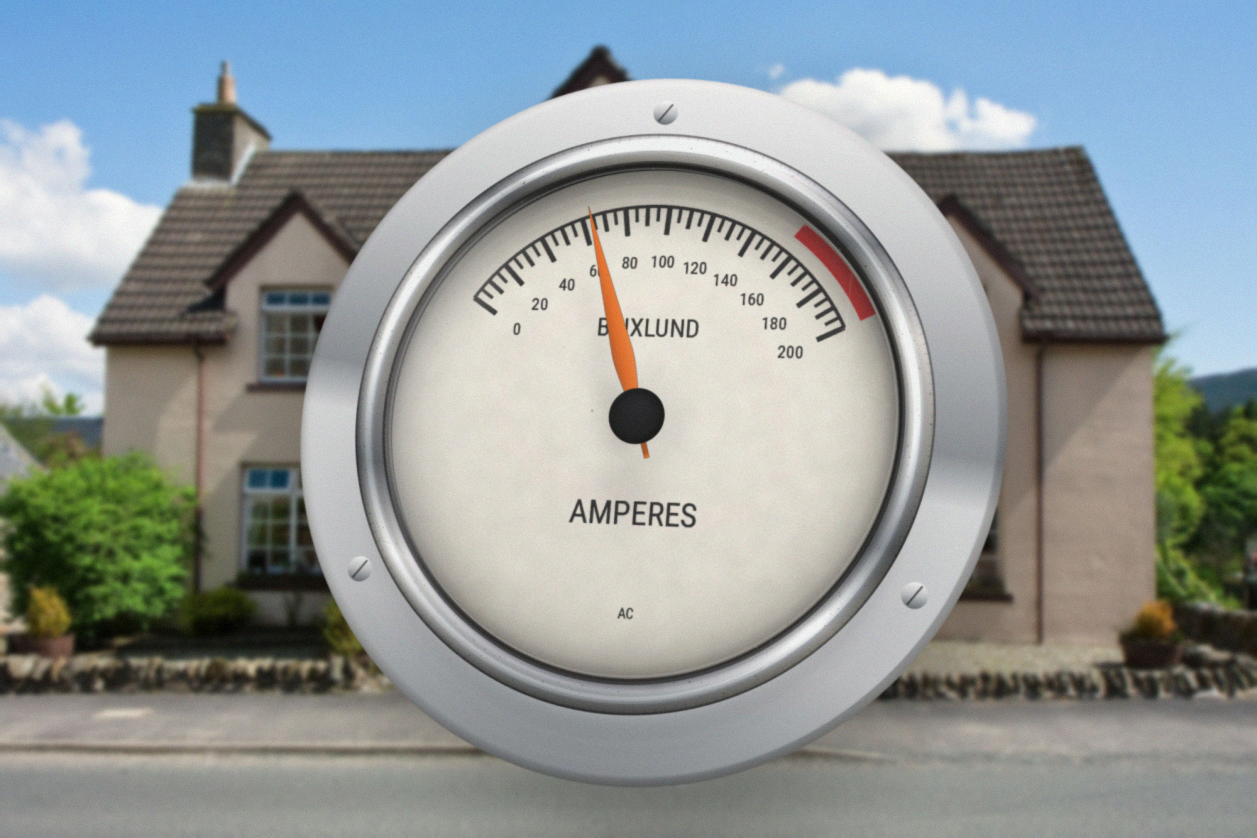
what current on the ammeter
65 A
